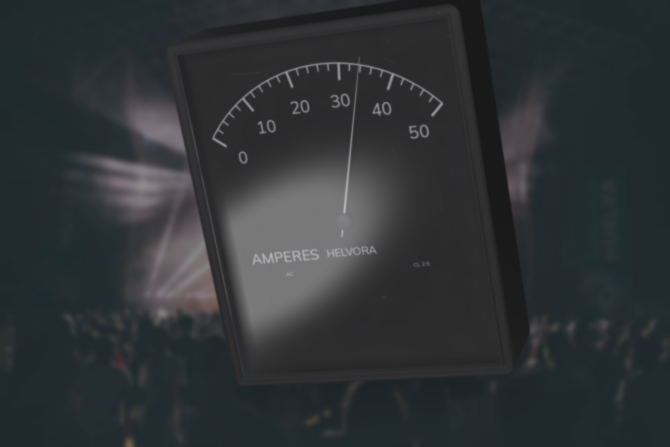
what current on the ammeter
34 A
